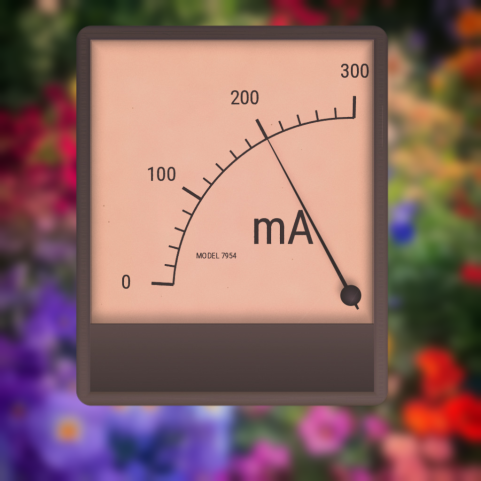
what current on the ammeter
200 mA
